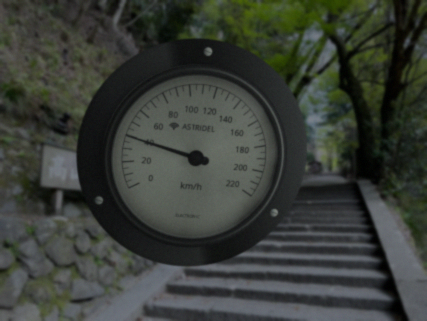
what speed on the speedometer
40 km/h
